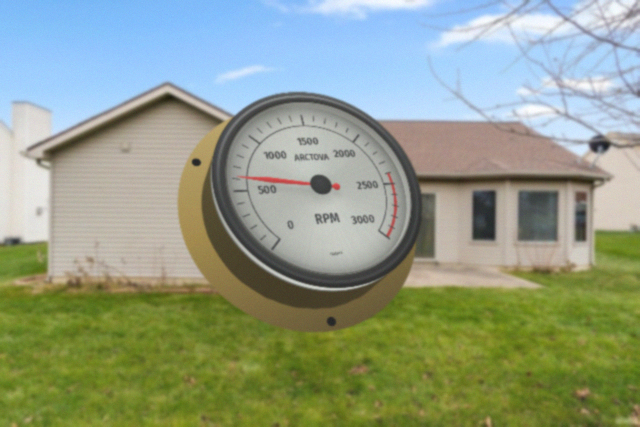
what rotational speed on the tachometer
600 rpm
